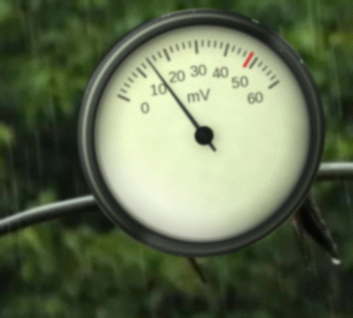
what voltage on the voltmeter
14 mV
